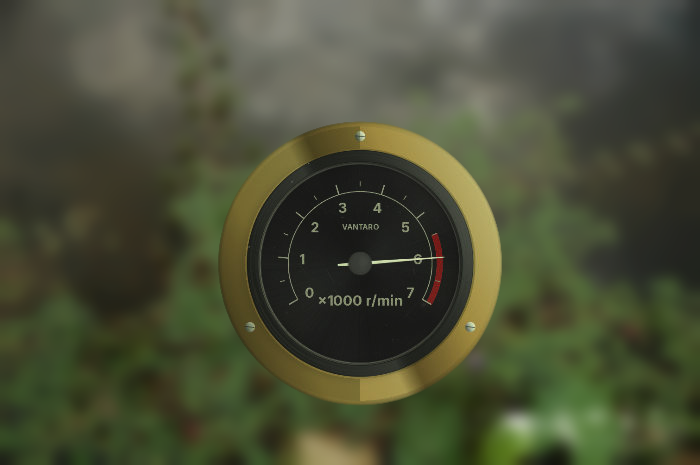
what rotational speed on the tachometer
6000 rpm
